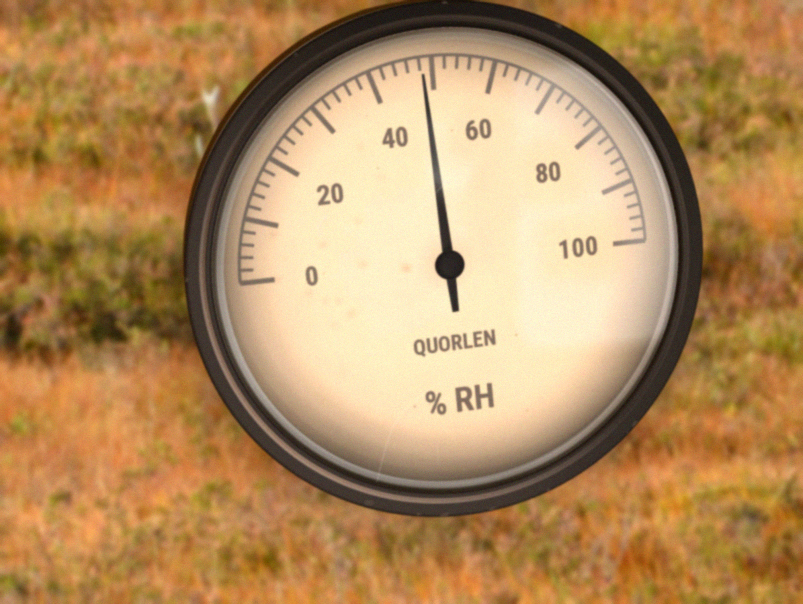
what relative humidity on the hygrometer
48 %
